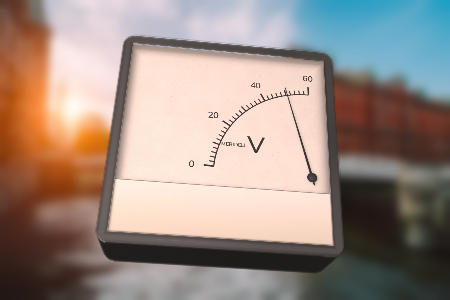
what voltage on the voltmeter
50 V
